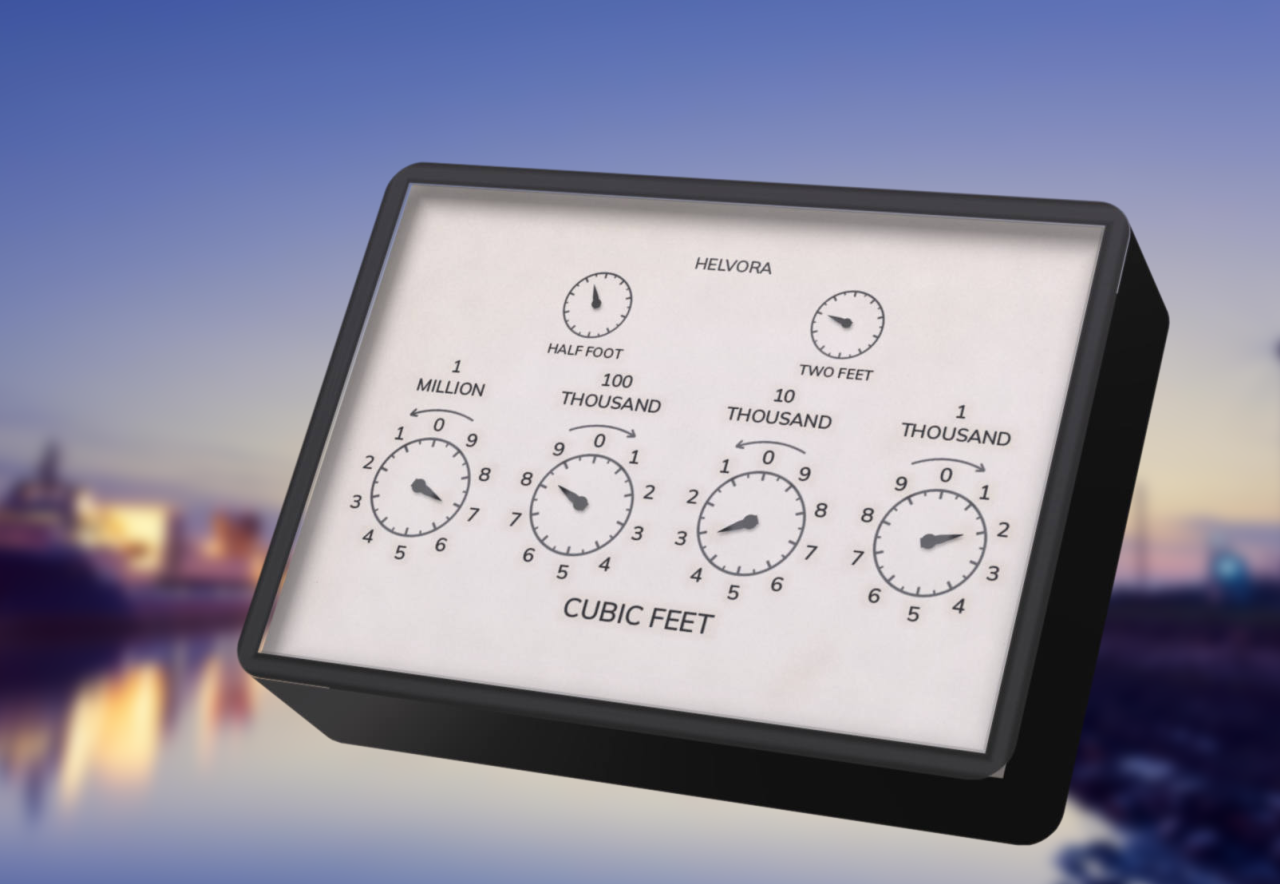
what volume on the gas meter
683200 ft³
